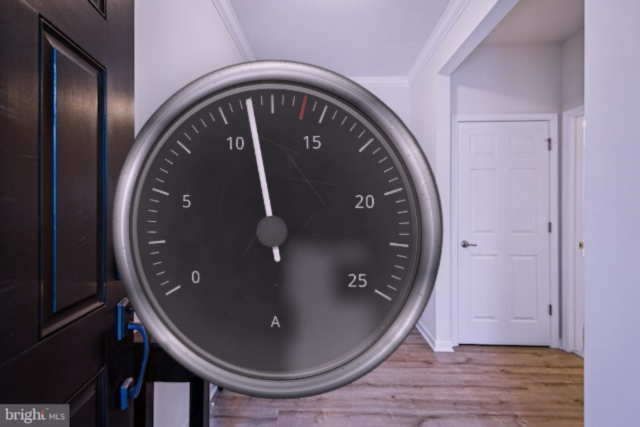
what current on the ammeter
11.5 A
